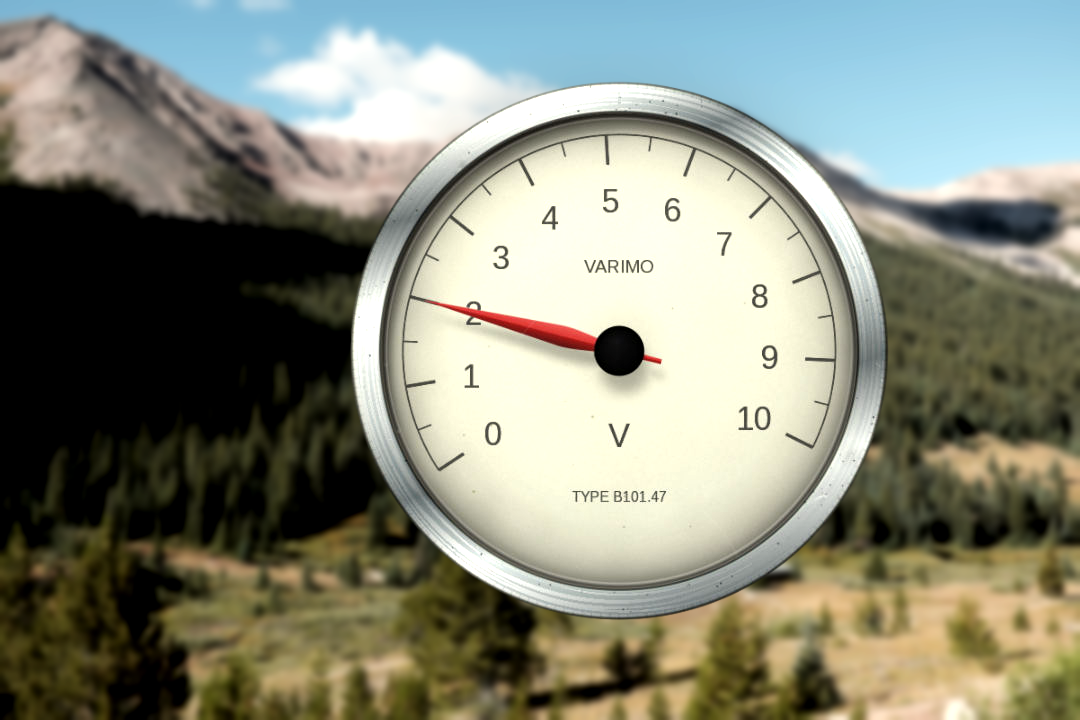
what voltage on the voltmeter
2 V
